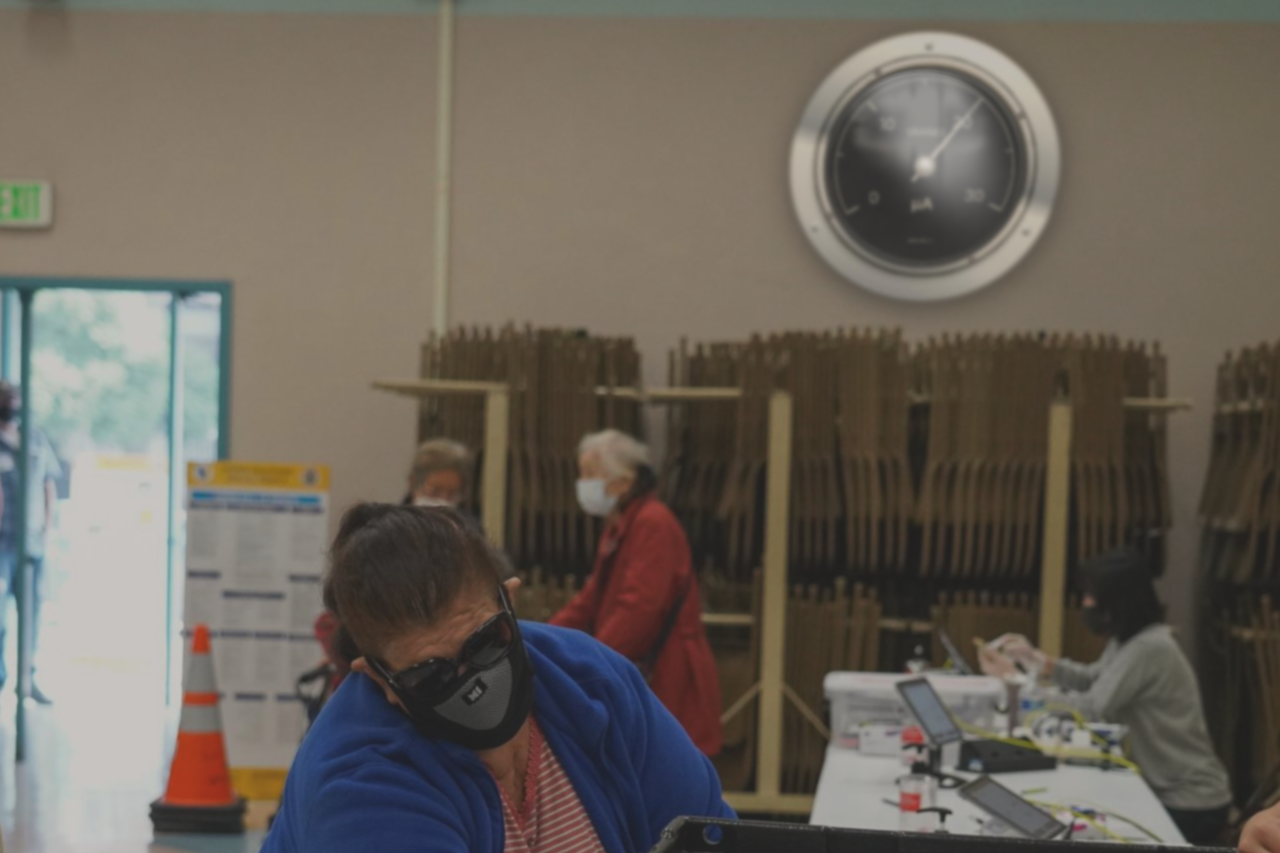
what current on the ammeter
20 µA
